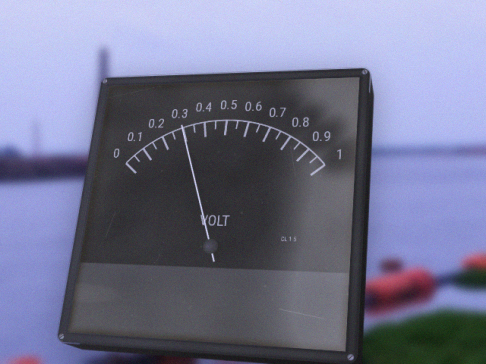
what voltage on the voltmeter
0.3 V
